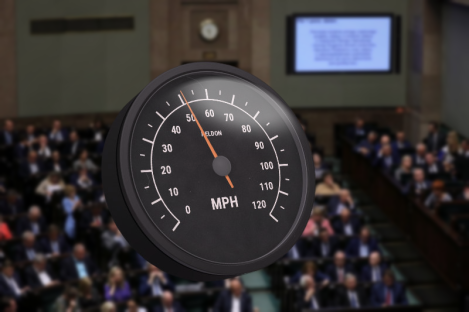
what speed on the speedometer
50 mph
